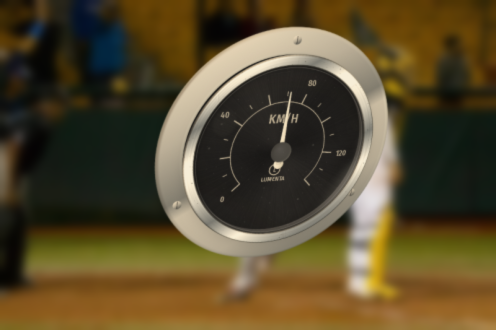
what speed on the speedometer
70 km/h
